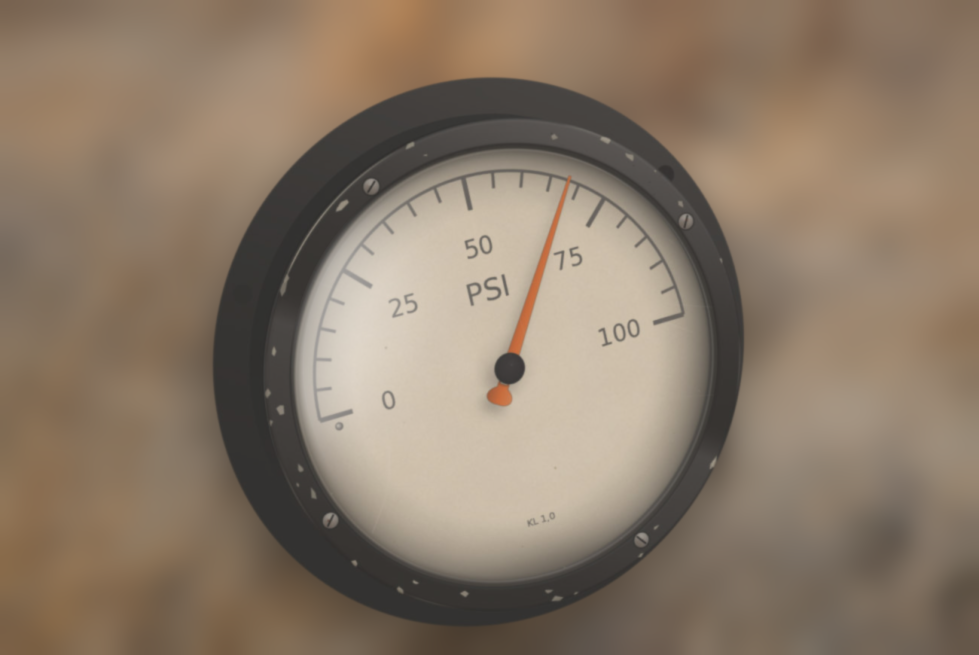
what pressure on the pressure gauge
67.5 psi
